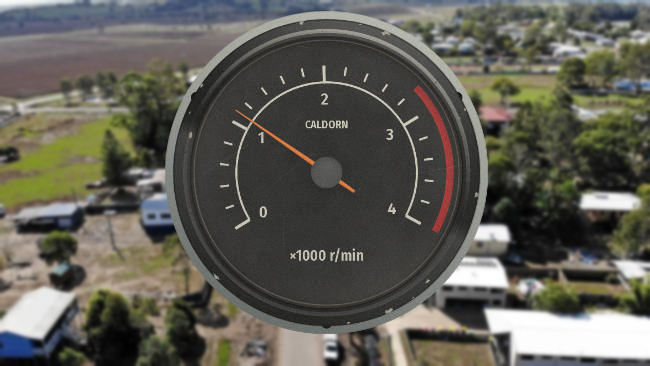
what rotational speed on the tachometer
1100 rpm
